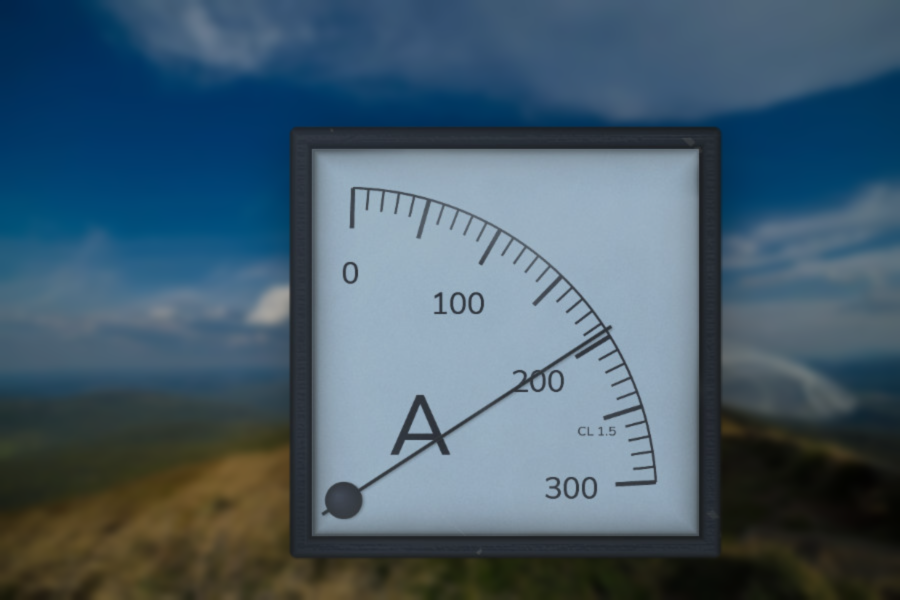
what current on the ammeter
195 A
